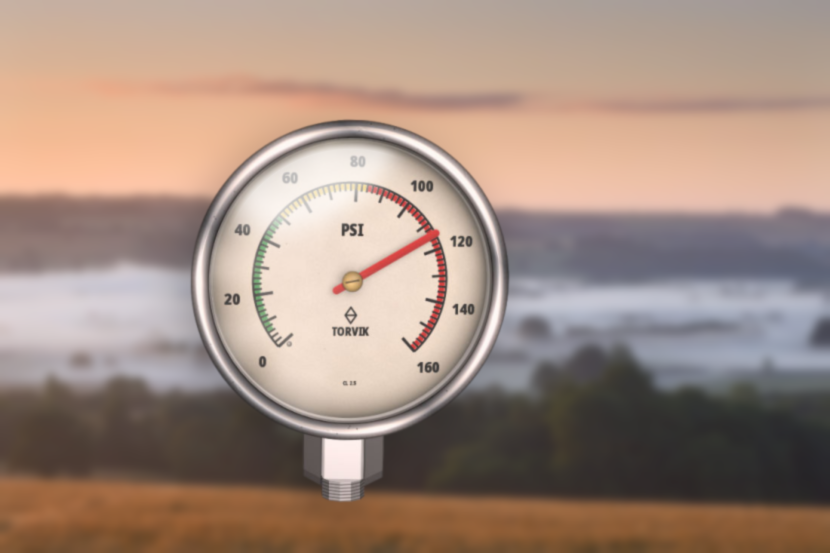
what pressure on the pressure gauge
114 psi
